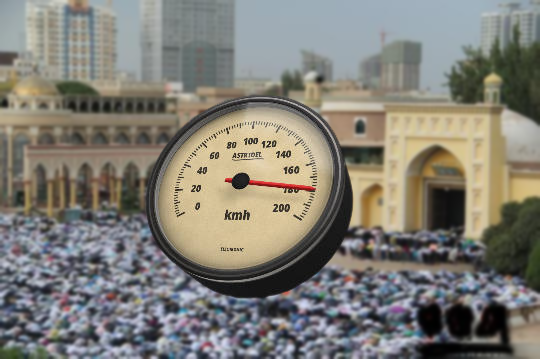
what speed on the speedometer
180 km/h
